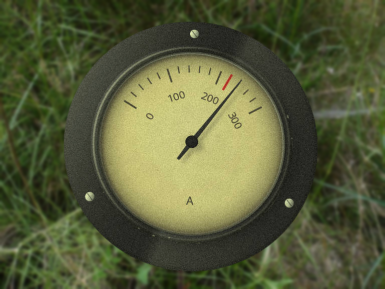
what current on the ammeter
240 A
